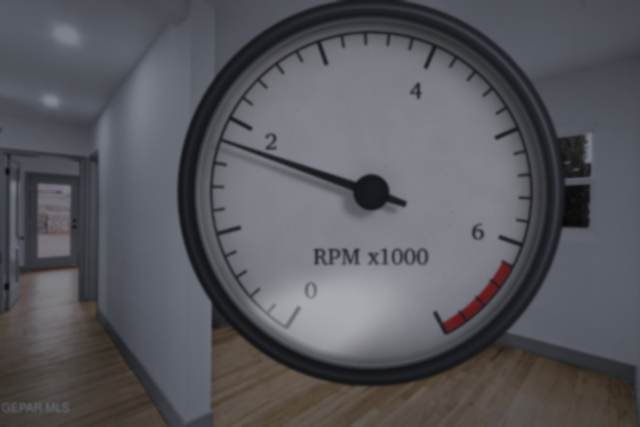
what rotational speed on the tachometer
1800 rpm
